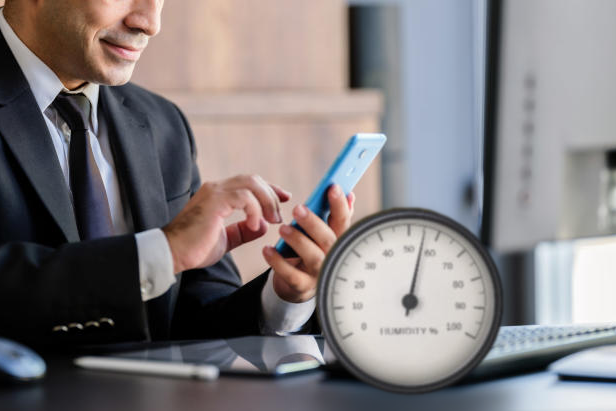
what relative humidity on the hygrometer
55 %
